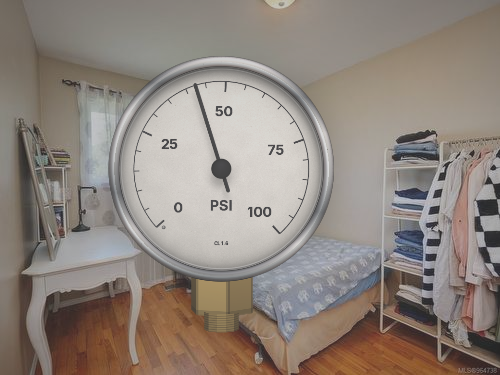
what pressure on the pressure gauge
42.5 psi
